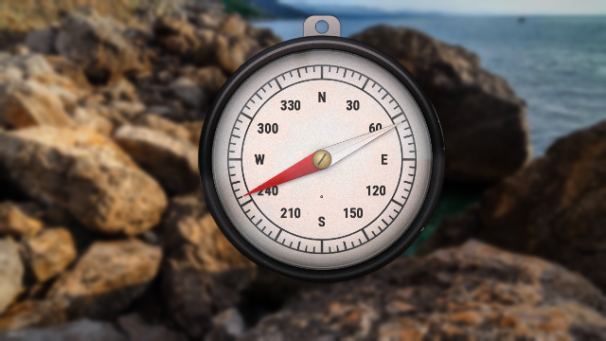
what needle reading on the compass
245 °
